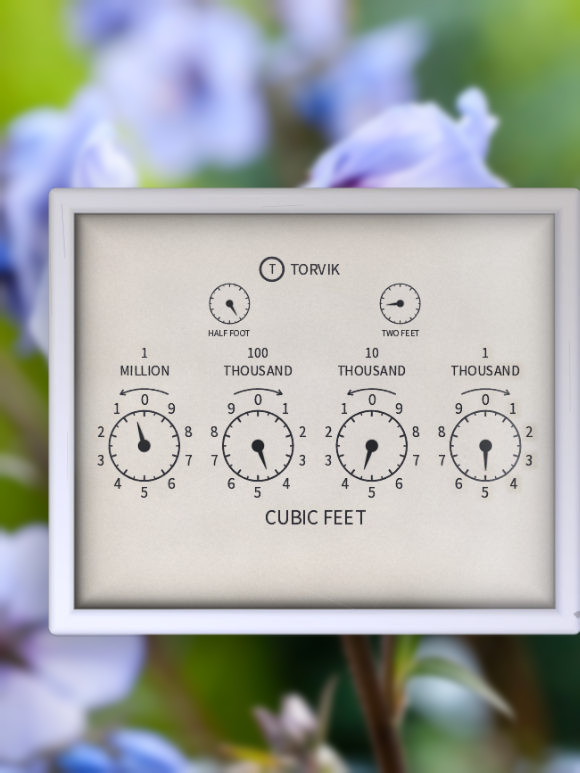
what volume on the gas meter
44500 ft³
